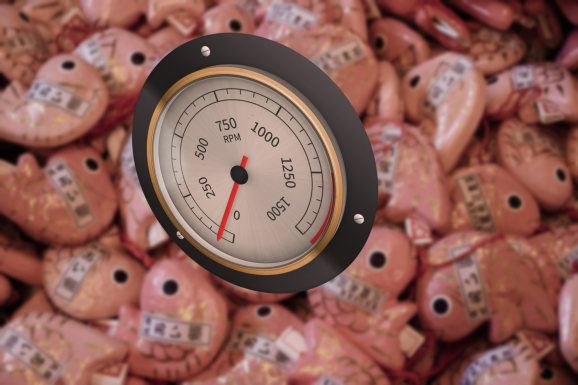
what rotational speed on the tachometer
50 rpm
